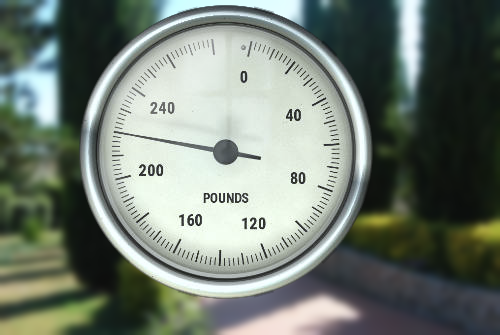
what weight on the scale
220 lb
